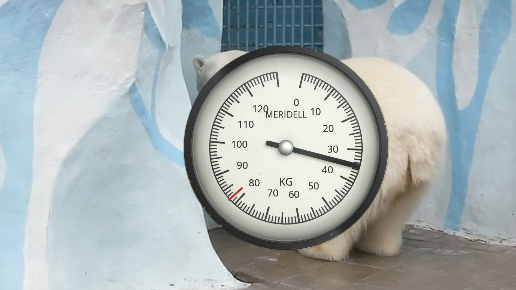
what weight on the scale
35 kg
